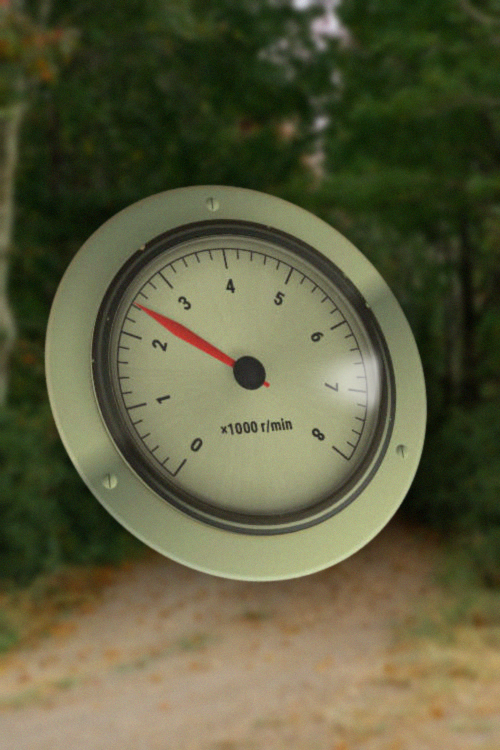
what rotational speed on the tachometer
2400 rpm
